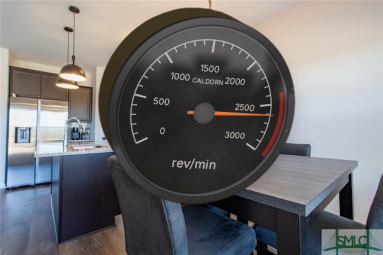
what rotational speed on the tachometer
2600 rpm
